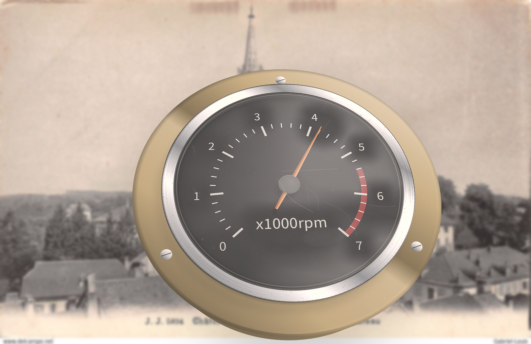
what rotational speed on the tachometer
4200 rpm
